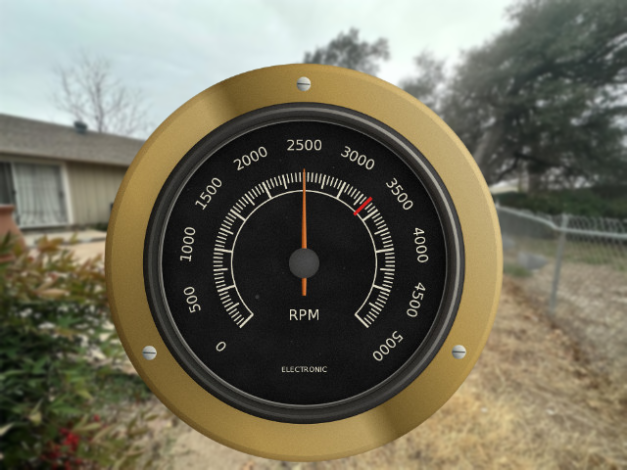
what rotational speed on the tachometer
2500 rpm
